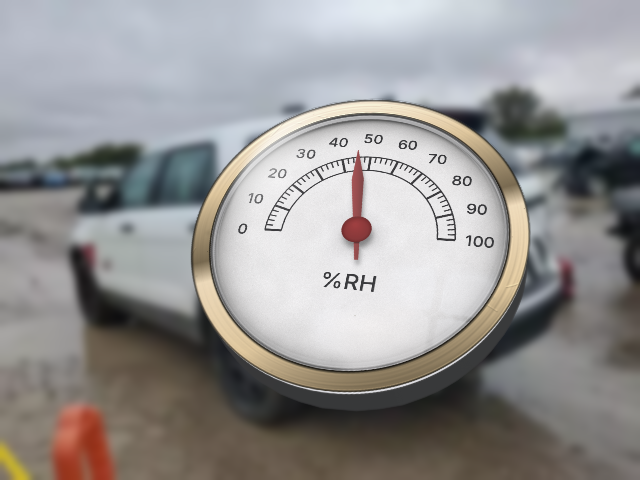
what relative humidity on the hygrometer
46 %
